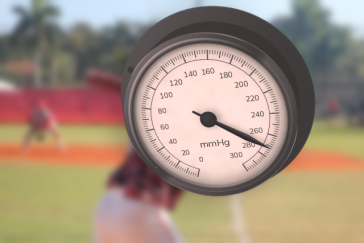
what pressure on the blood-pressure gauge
270 mmHg
